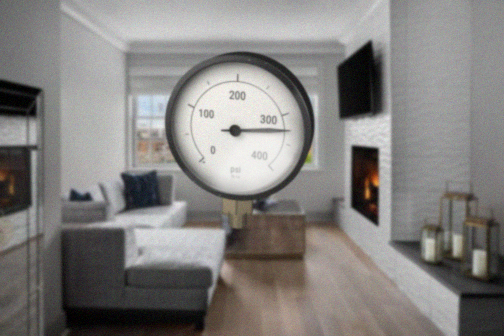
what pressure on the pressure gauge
325 psi
